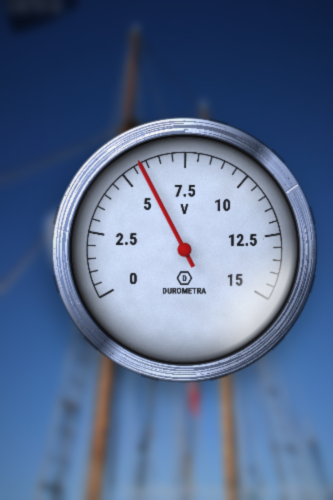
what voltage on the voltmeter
5.75 V
